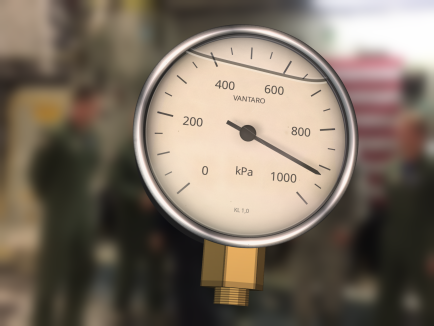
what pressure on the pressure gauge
925 kPa
